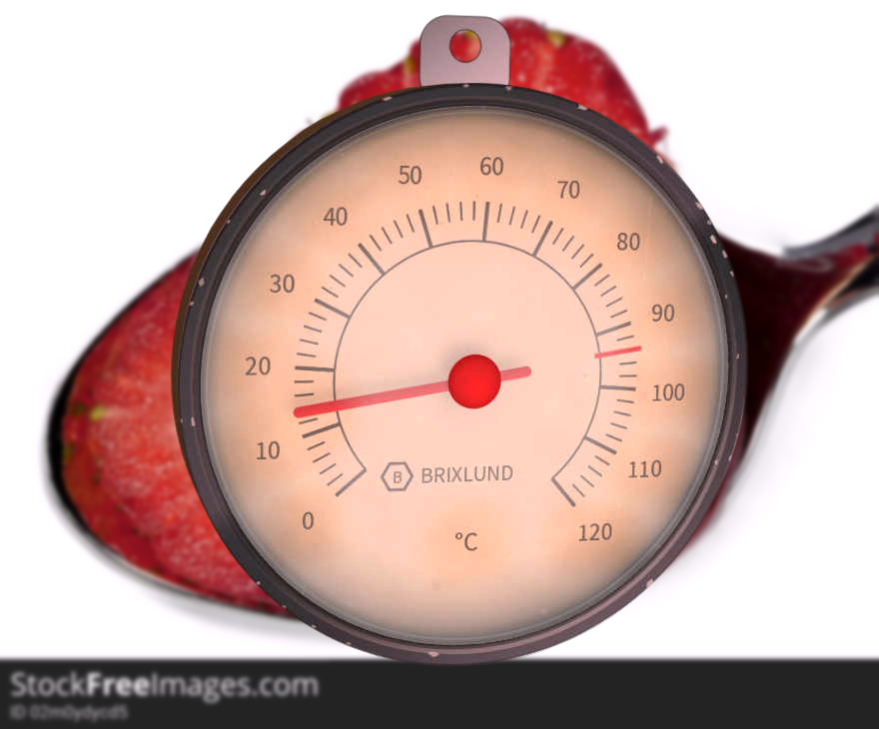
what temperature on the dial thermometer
14 °C
